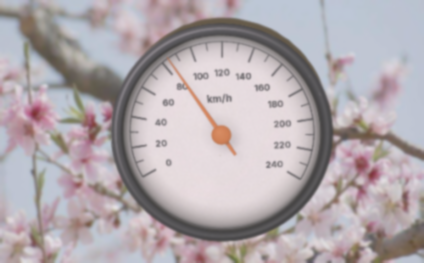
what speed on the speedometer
85 km/h
